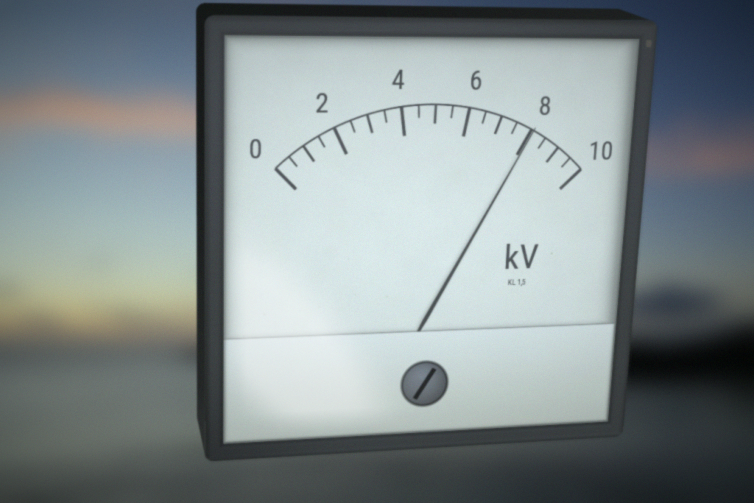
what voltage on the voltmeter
8 kV
